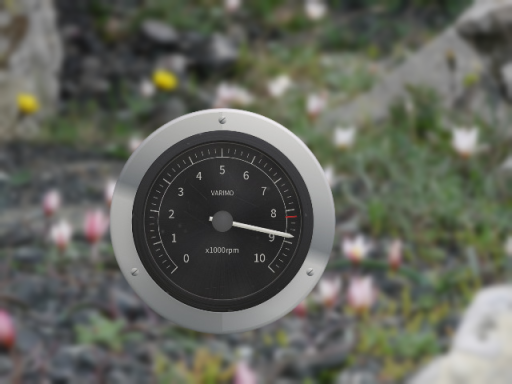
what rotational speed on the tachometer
8800 rpm
